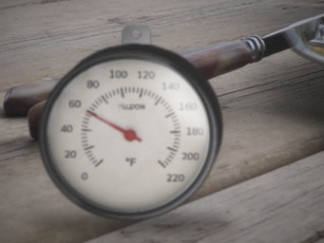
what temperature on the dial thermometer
60 °F
